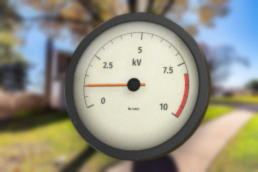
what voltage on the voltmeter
1 kV
